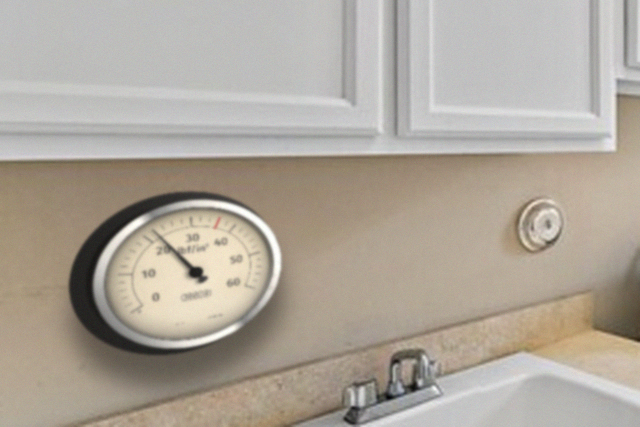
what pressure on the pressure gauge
22 psi
